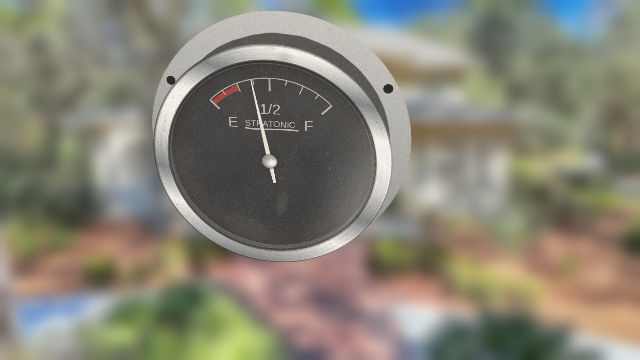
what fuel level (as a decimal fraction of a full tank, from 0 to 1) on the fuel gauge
0.375
